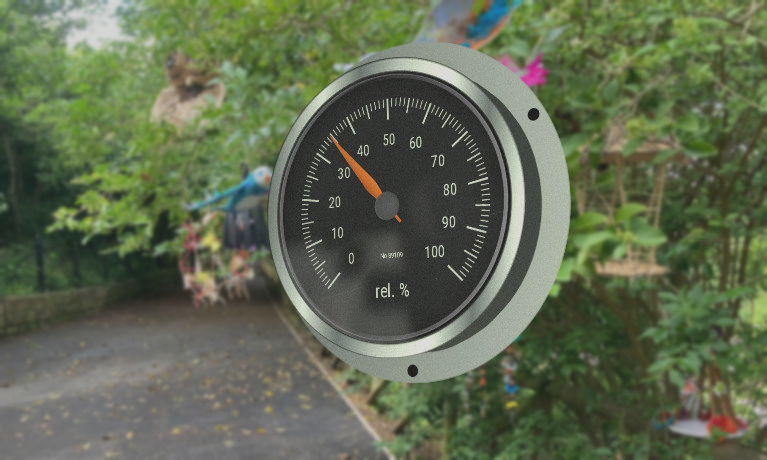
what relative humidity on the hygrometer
35 %
